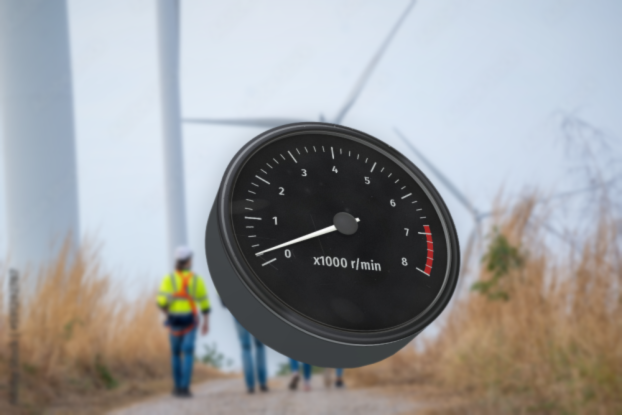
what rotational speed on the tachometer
200 rpm
